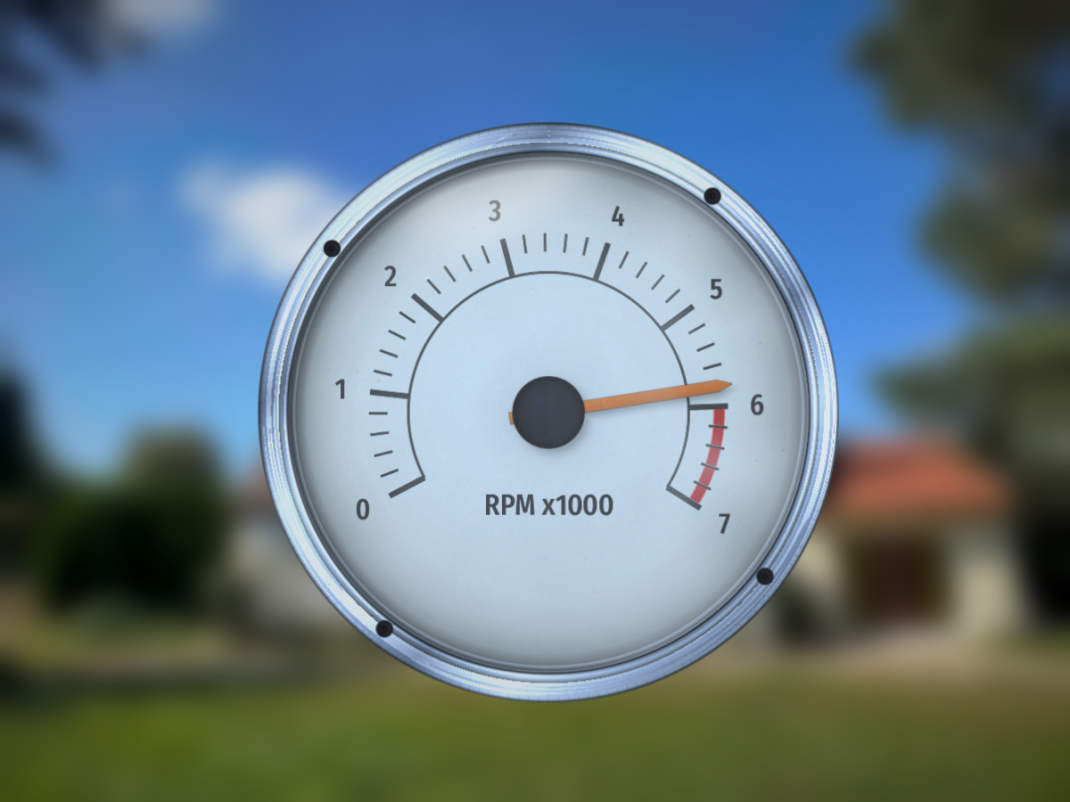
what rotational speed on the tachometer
5800 rpm
